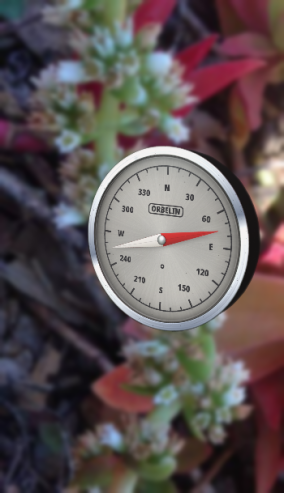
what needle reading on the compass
75 °
